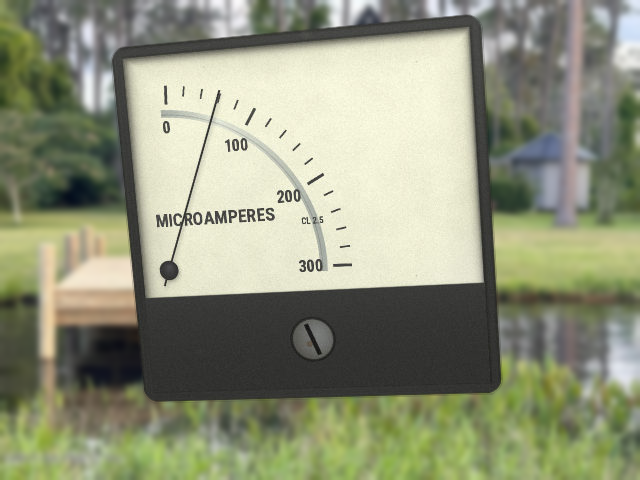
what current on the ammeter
60 µA
